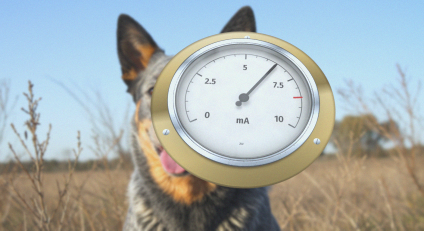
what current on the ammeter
6.5 mA
